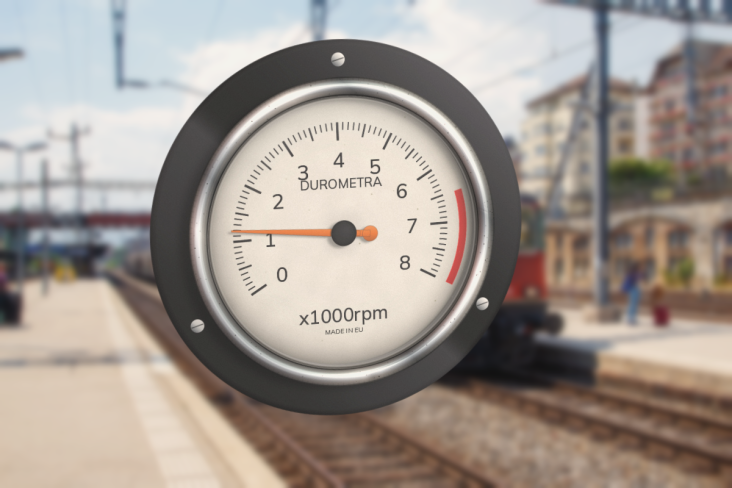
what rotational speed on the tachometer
1200 rpm
